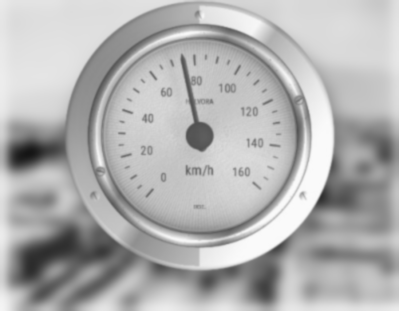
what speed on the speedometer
75 km/h
